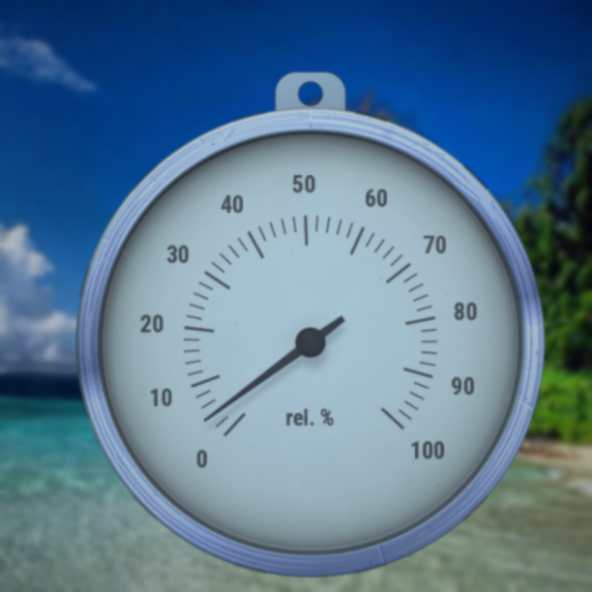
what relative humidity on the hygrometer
4 %
